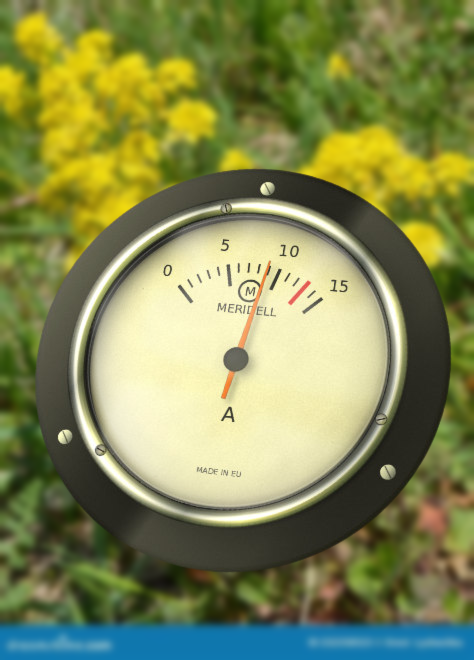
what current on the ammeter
9 A
